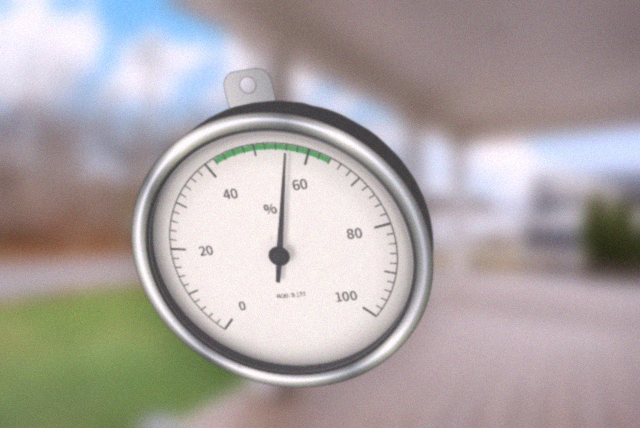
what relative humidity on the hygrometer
56 %
